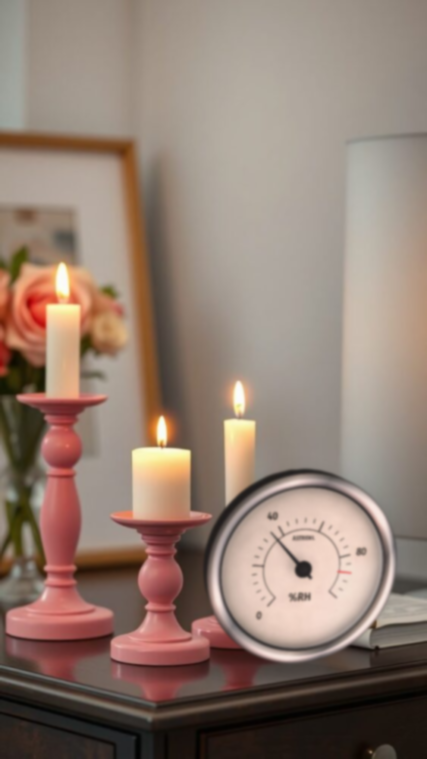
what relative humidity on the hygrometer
36 %
